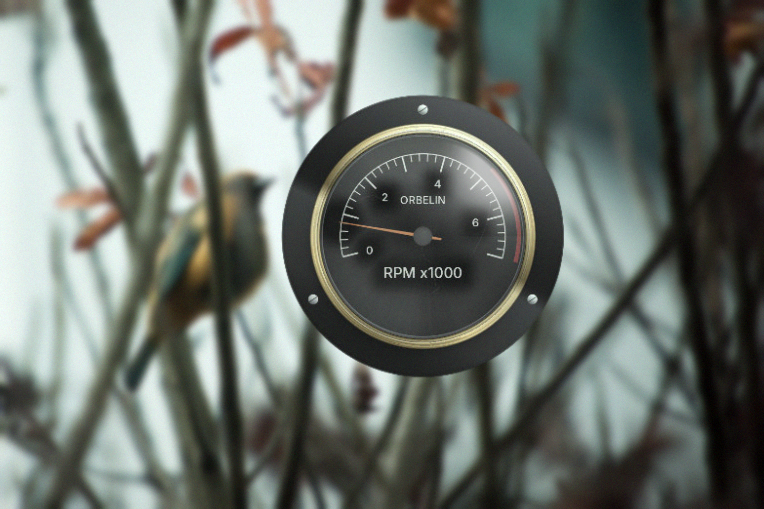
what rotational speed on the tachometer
800 rpm
